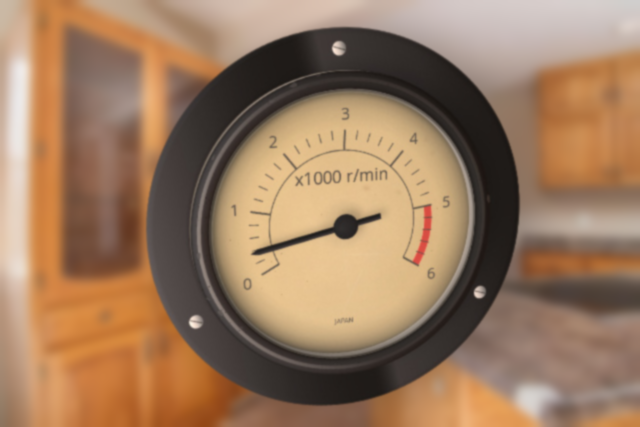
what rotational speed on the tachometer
400 rpm
